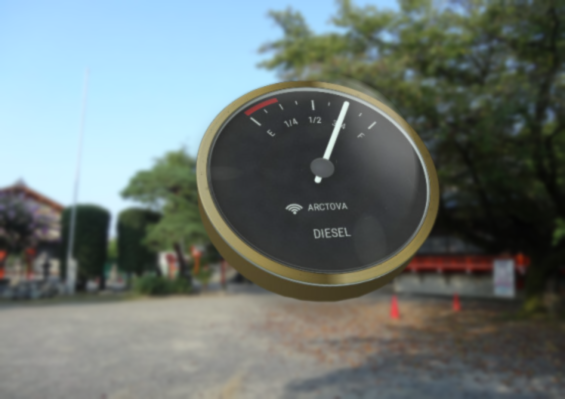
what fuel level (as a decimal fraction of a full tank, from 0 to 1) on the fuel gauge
0.75
